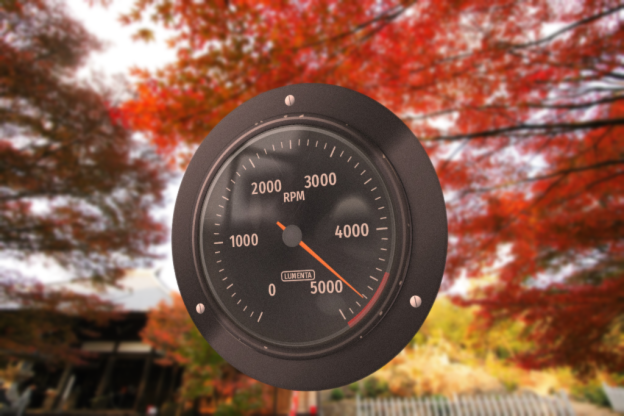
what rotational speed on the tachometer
4700 rpm
